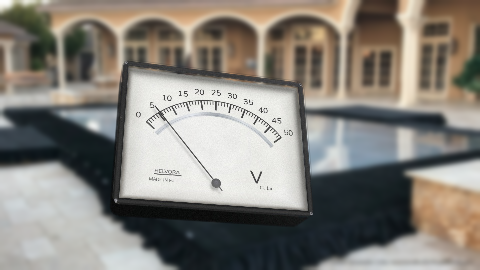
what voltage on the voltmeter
5 V
